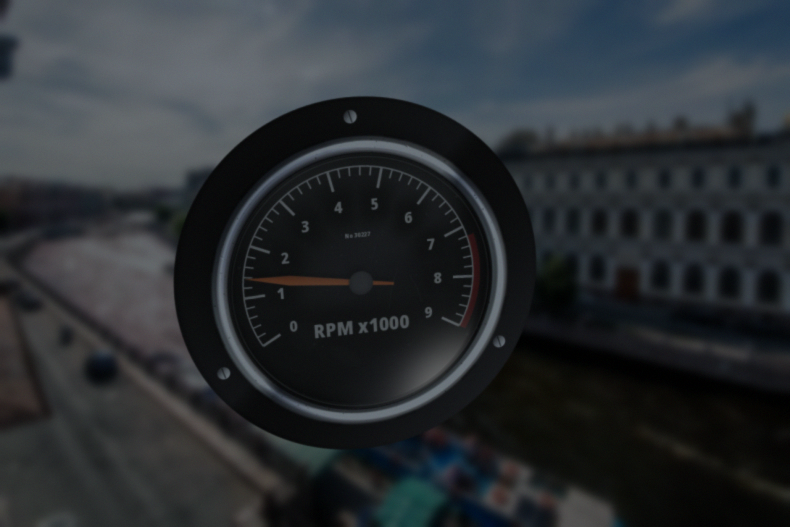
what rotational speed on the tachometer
1400 rpm
